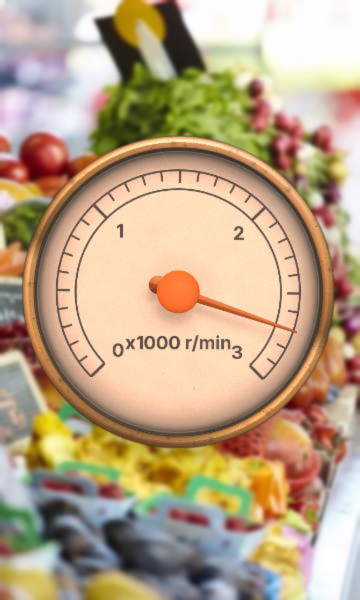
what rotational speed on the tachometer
2700 rpm
